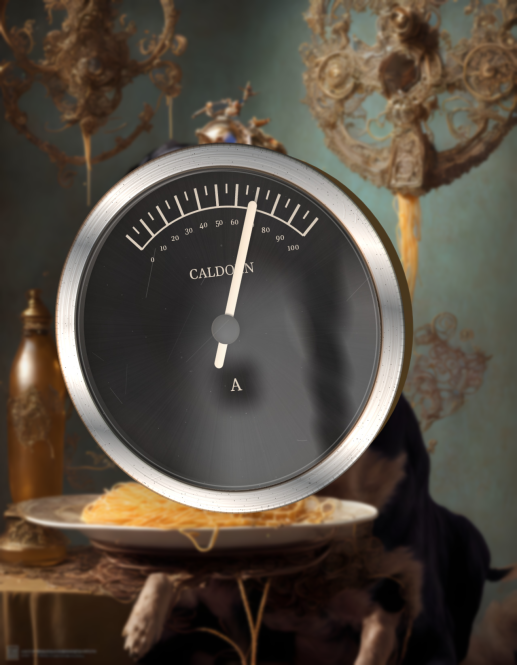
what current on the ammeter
70 A
